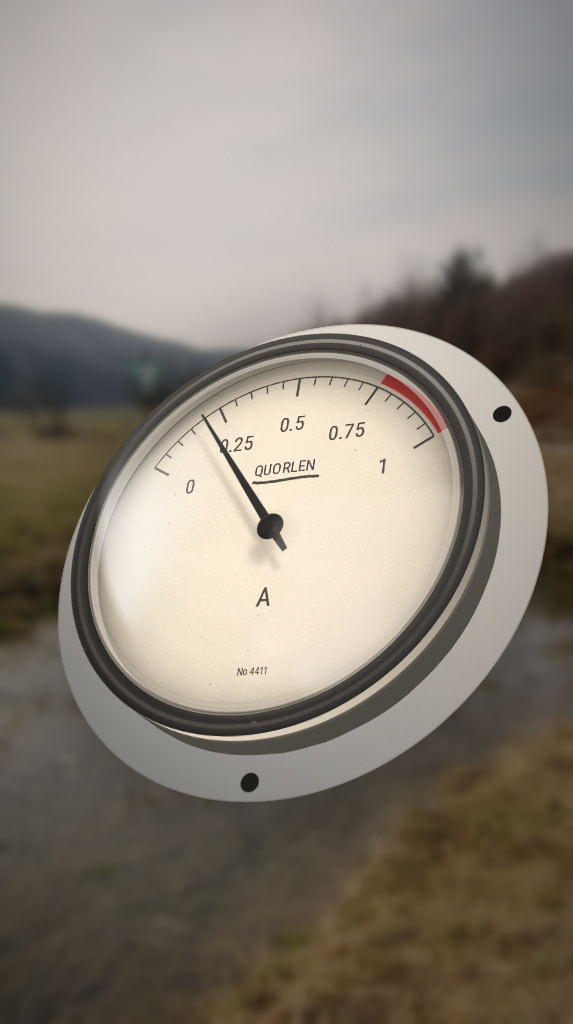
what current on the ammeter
0.2 A
